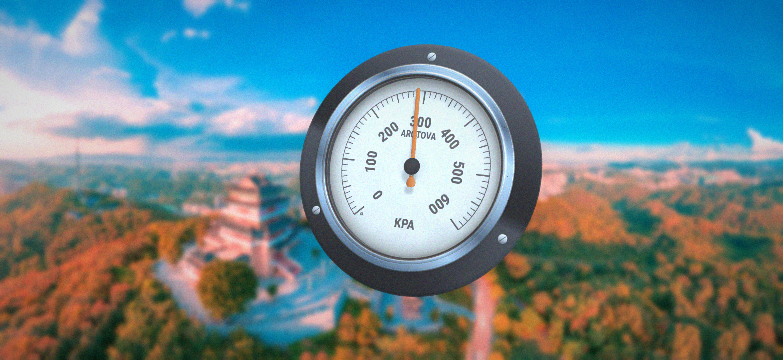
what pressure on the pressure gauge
290 kPa
